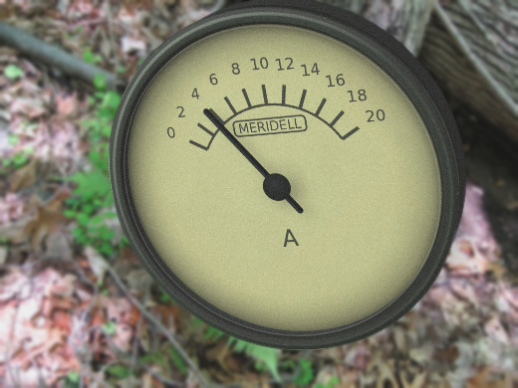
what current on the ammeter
4 A
